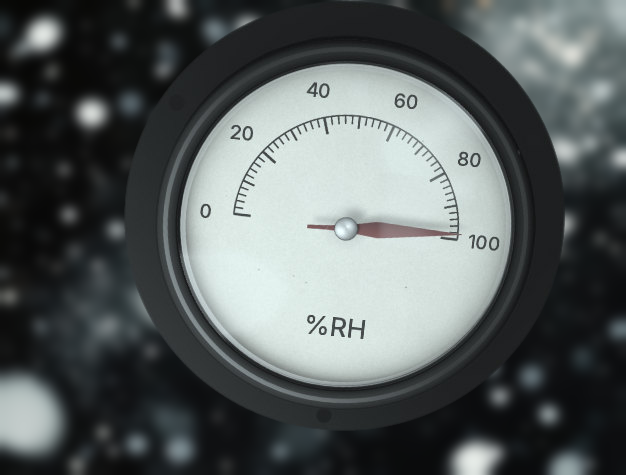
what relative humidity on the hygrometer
98 %
